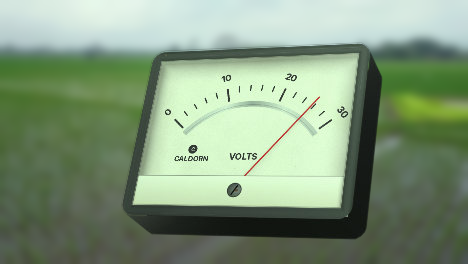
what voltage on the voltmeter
26 V
